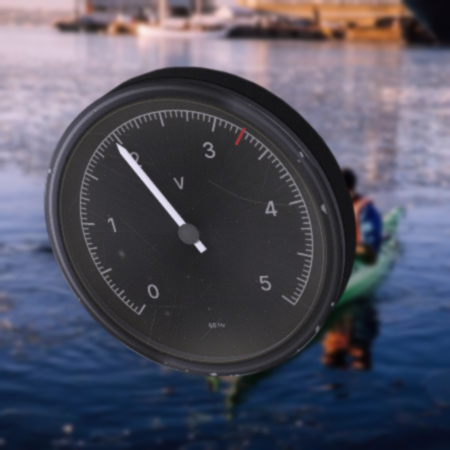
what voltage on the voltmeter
2 V
